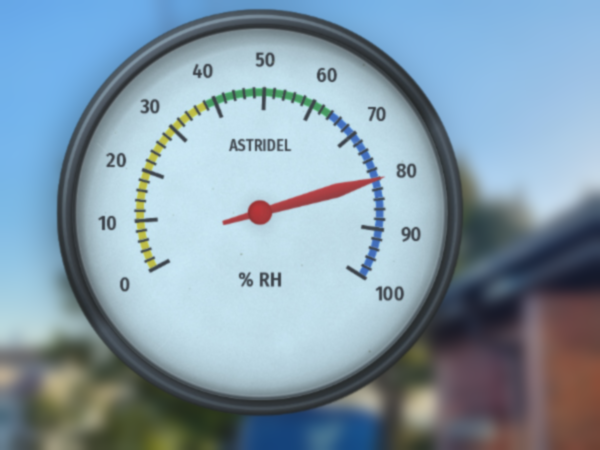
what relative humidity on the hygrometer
80 %
